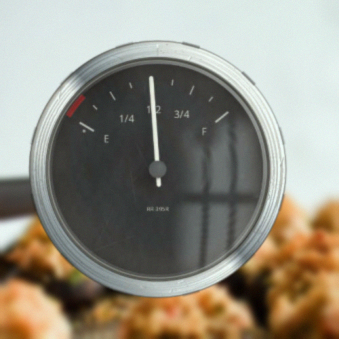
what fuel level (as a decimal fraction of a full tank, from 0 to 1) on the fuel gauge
0.5
